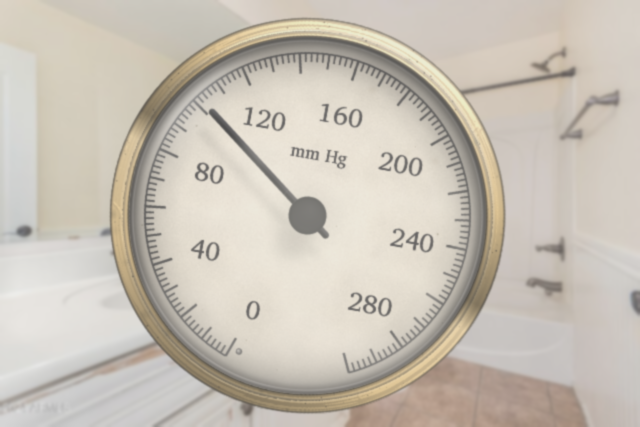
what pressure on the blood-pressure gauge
102 mmHg
